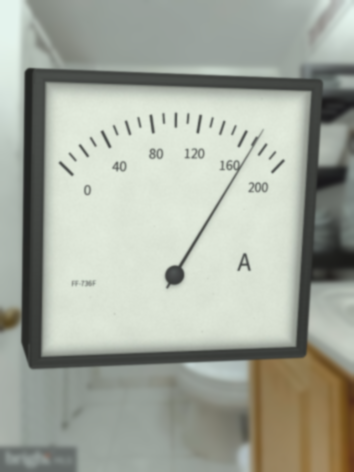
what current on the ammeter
170 A
